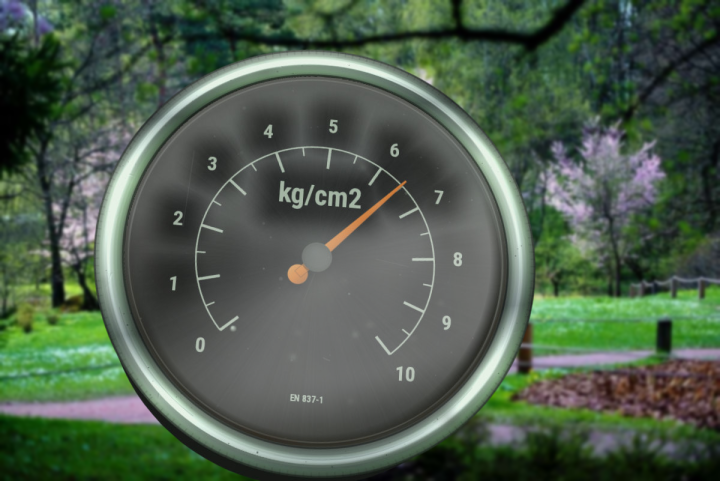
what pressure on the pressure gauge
6.5 kg/cm²
